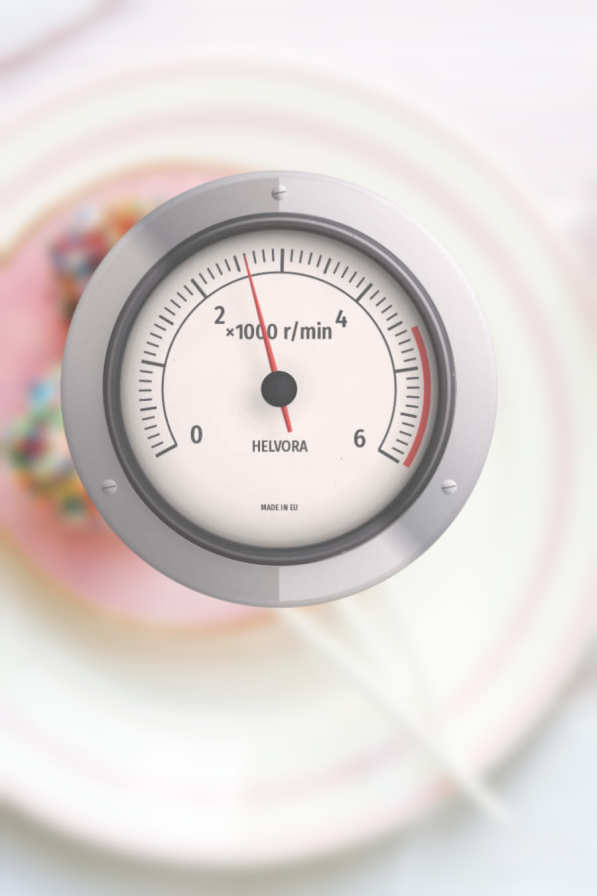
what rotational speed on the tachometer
2600 rpm
